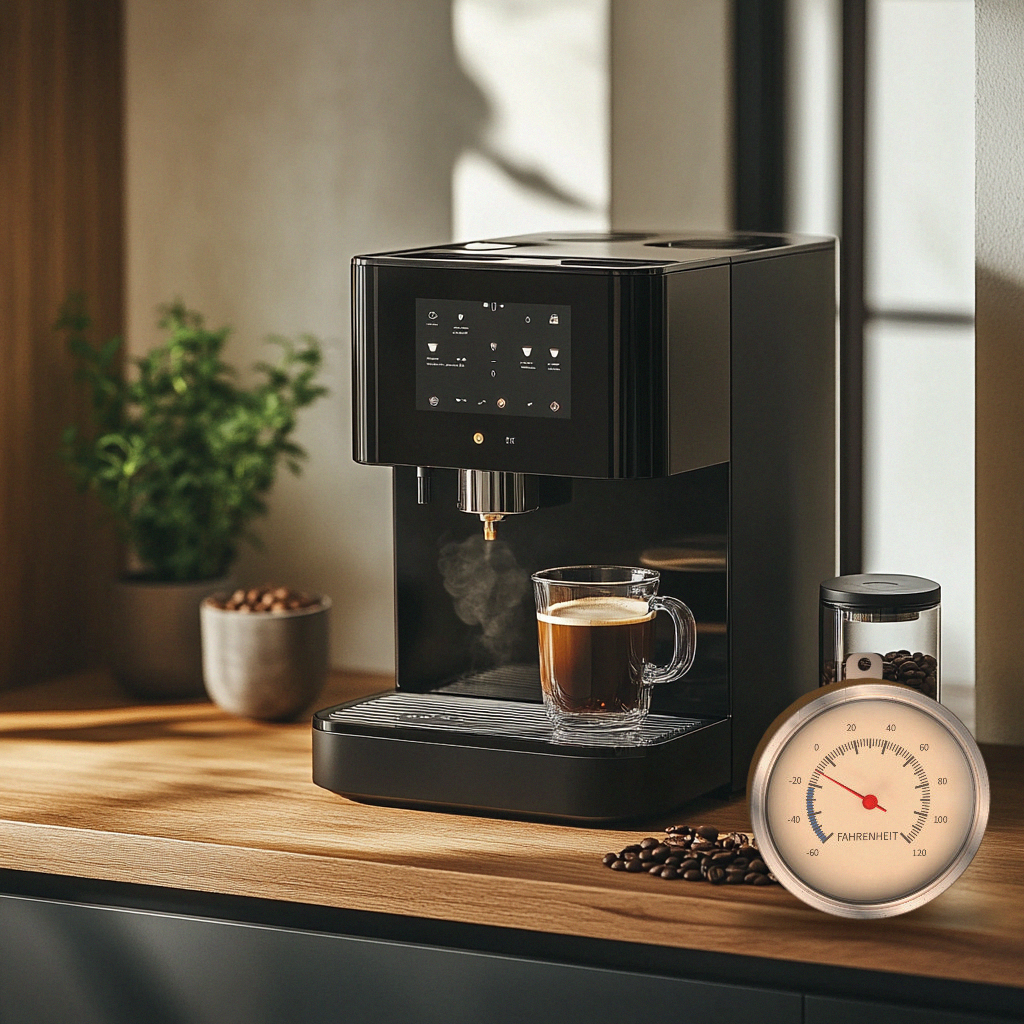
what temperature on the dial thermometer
-10 °F
